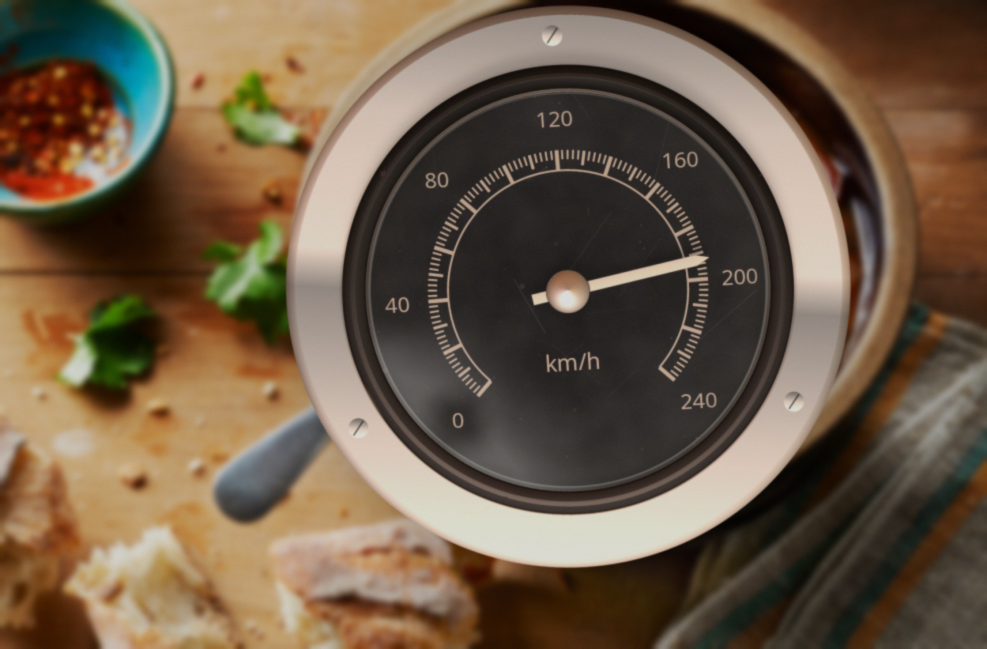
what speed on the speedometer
192 km/h
